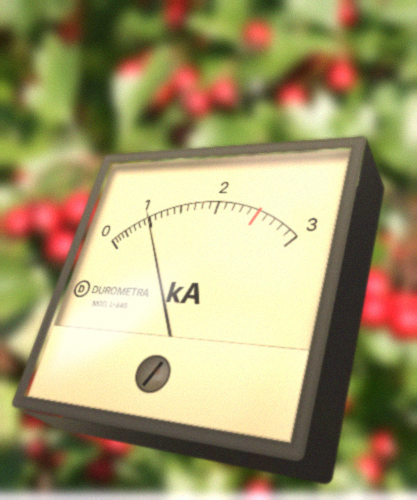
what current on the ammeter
1 kA
